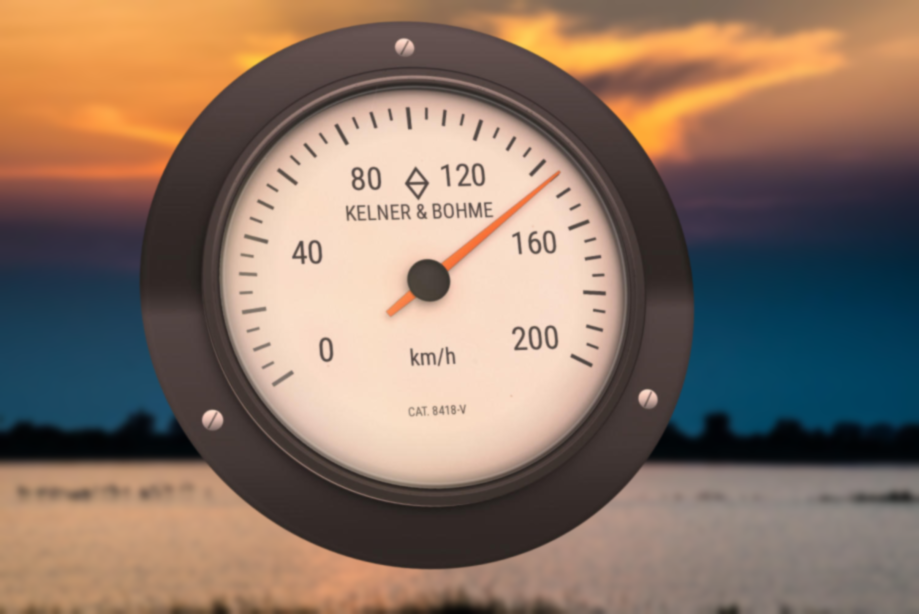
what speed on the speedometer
145 km/h
